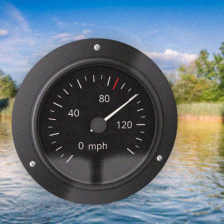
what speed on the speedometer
100 mph
